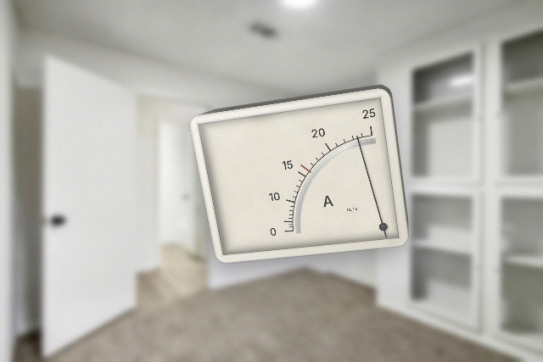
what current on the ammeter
23.5 A
